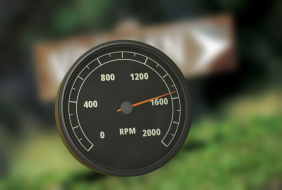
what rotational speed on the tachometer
1550 rpm
